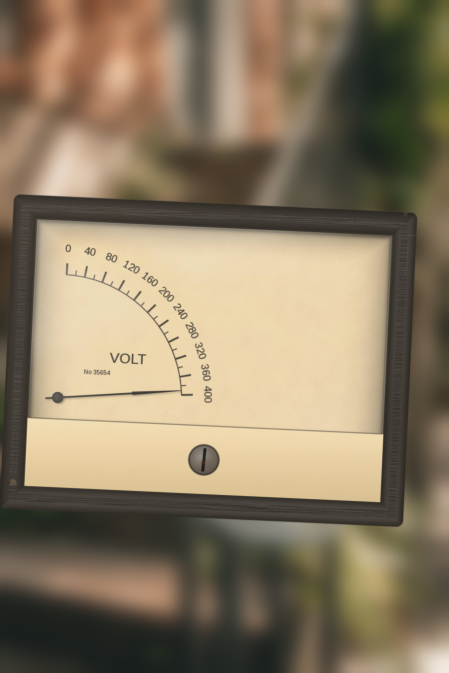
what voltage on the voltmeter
390 V
